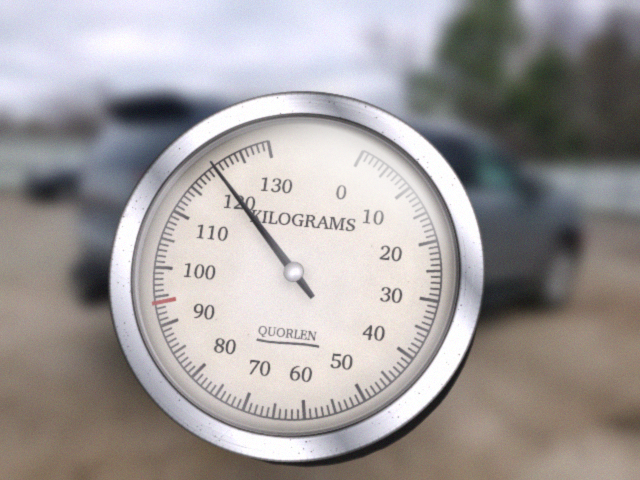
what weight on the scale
120 kg
